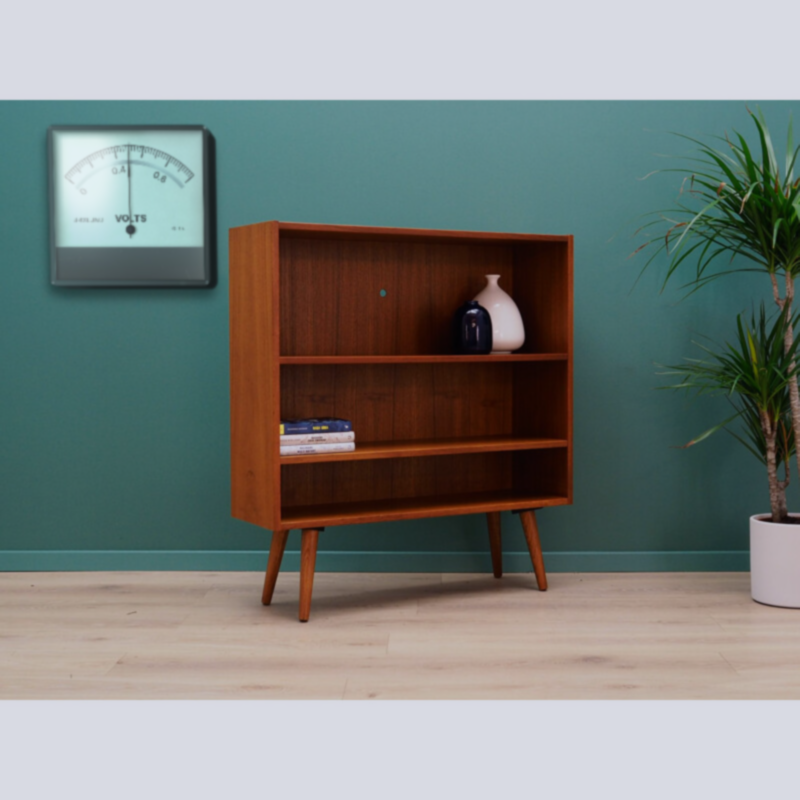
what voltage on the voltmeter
0.5 V
